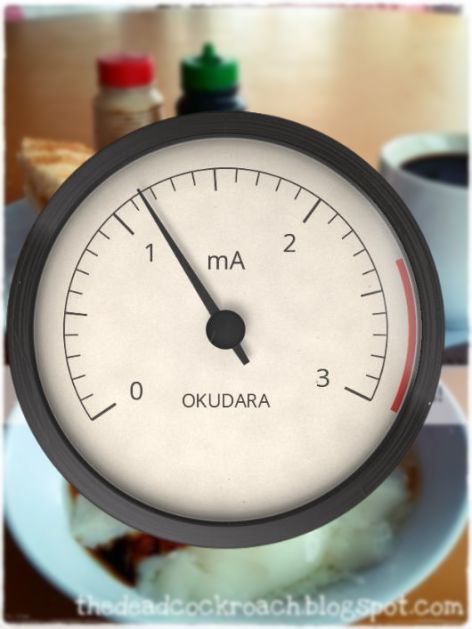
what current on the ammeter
1.15 mA
